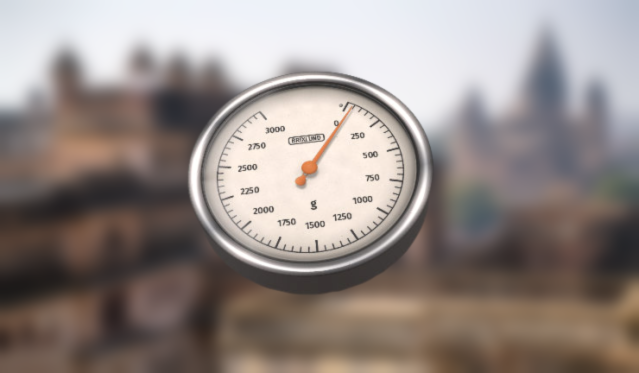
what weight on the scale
50 g
